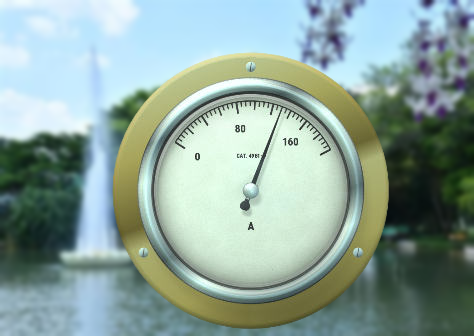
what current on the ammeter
130 A
